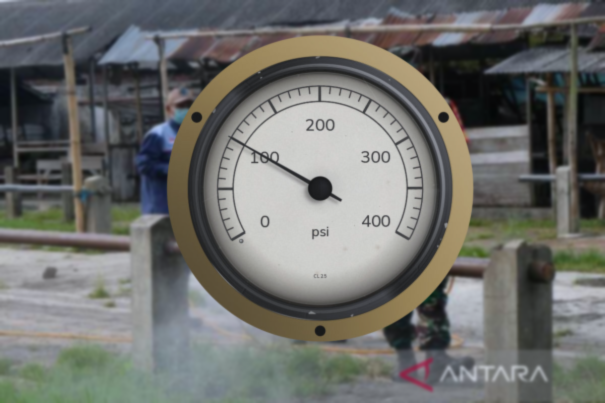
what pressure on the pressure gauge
100 psi
